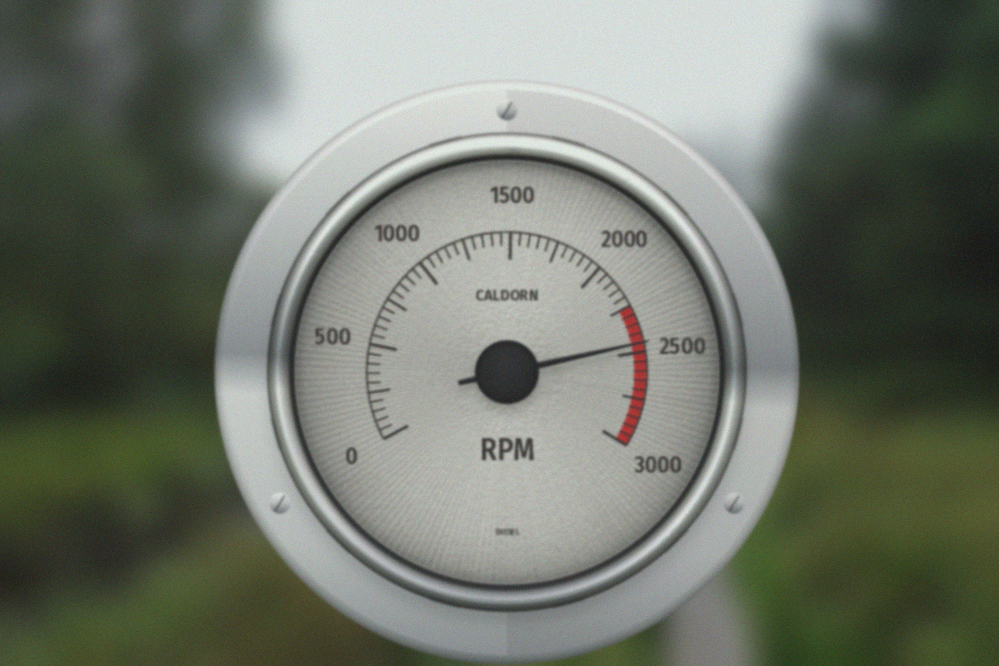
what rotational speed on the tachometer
2450 rpm
